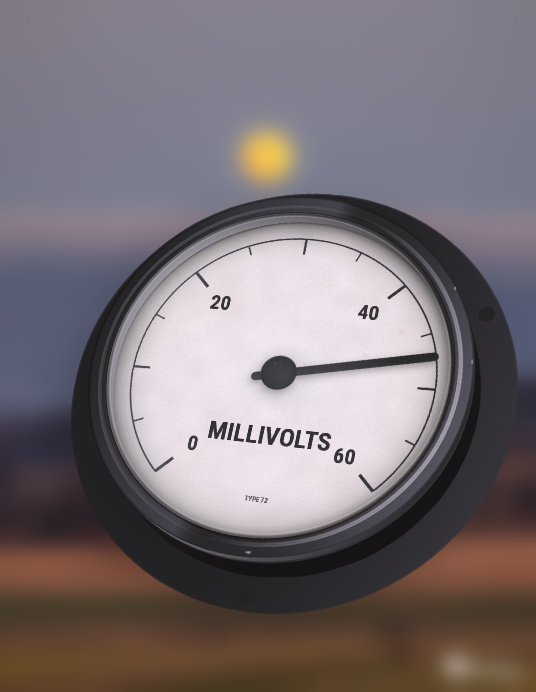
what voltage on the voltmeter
47.5 mV
